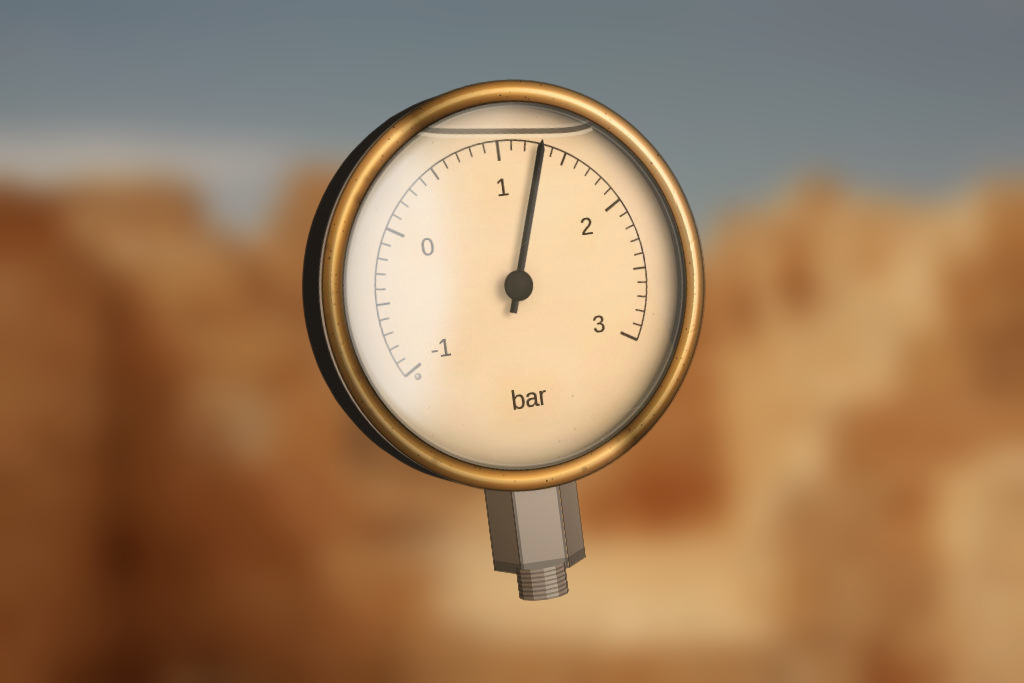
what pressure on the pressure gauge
1.3 bar
